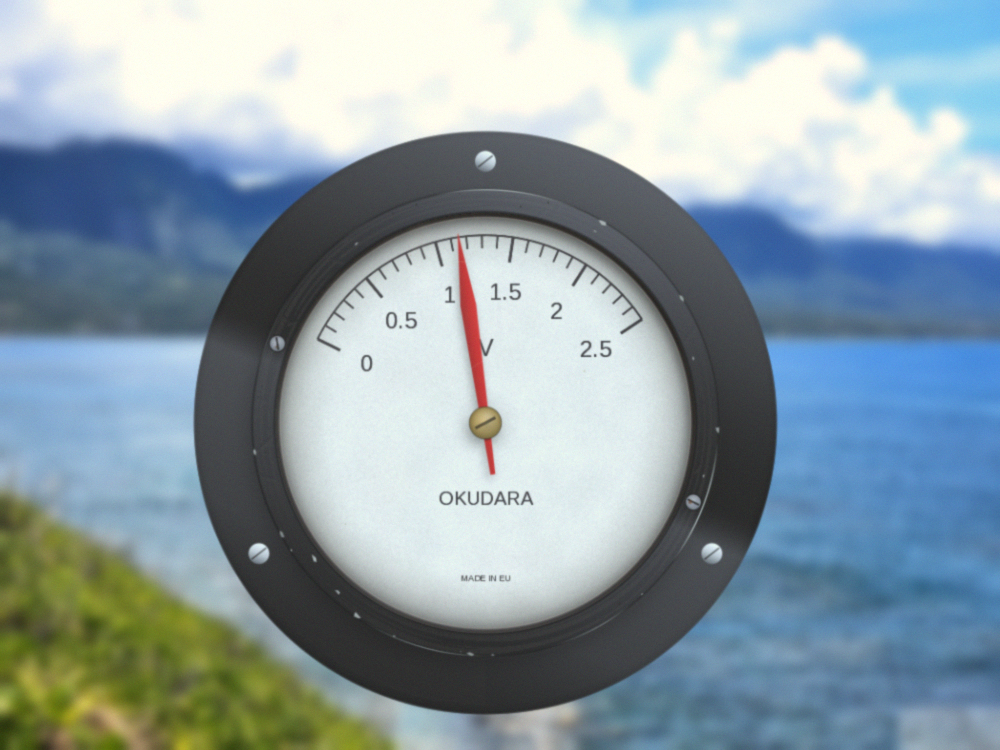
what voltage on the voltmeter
1.15 V
